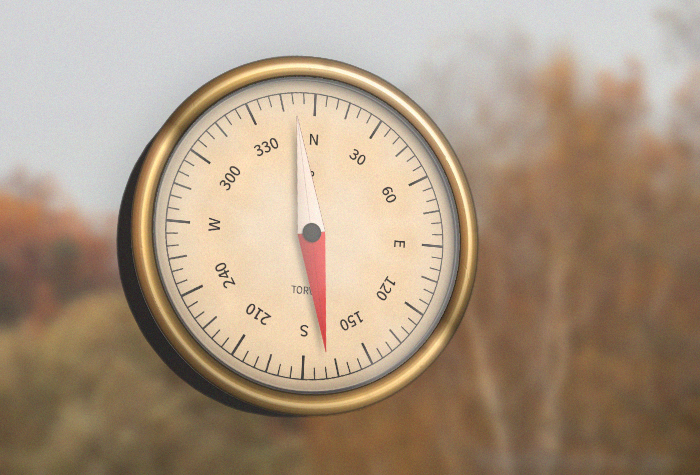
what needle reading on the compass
170 °
